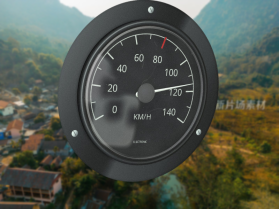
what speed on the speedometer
115 km/h
